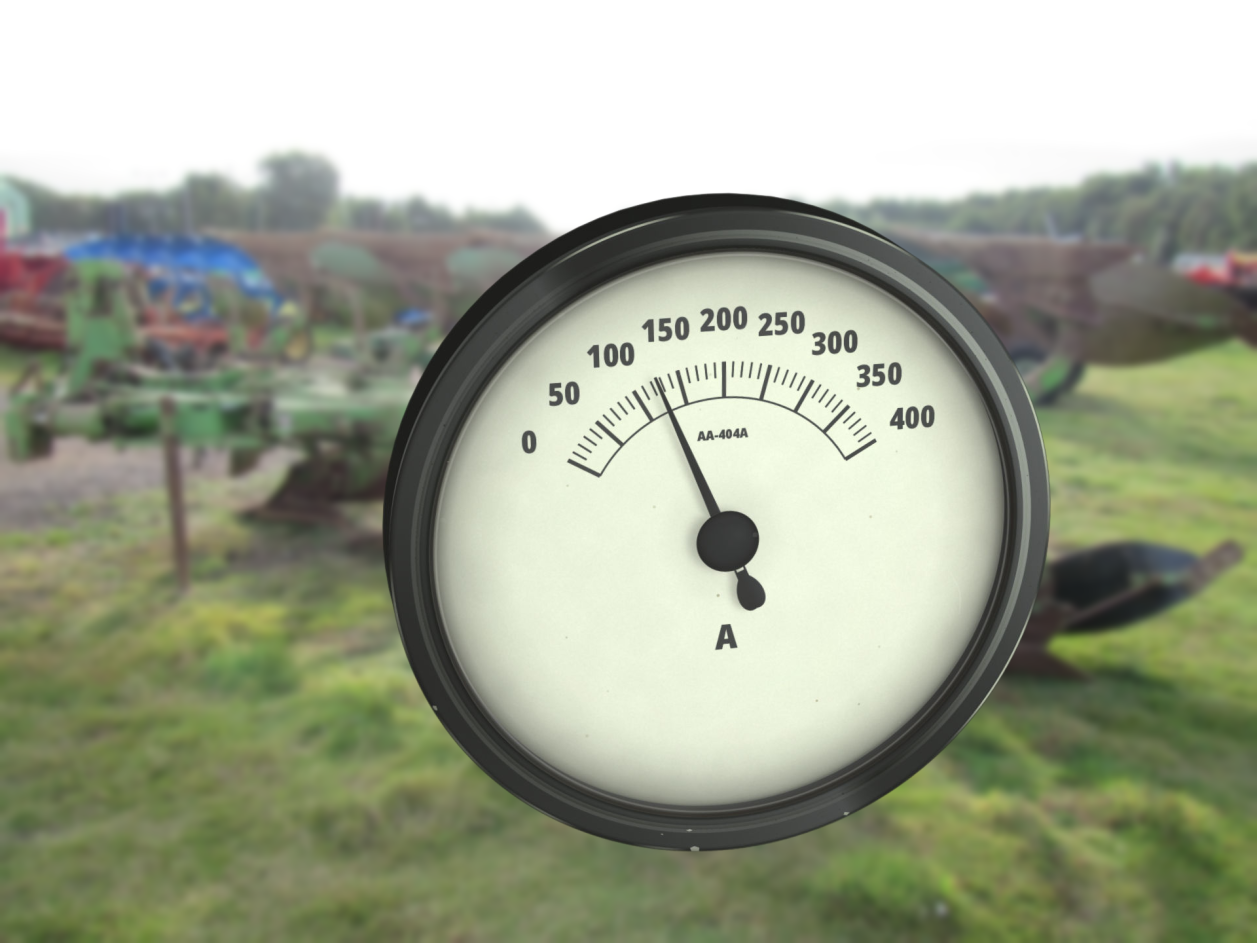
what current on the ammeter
125 A
